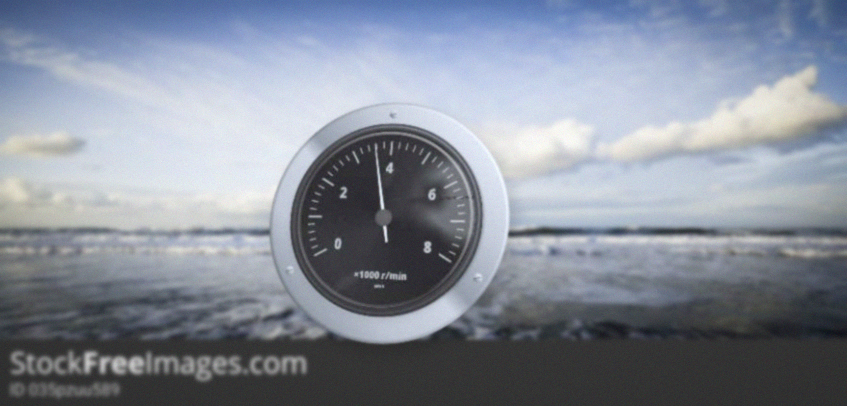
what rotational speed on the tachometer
3600 rpm
